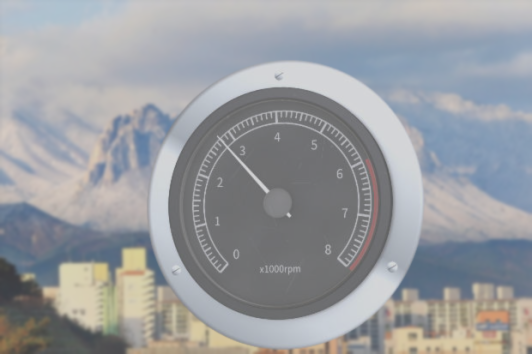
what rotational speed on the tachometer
2800 rpm
